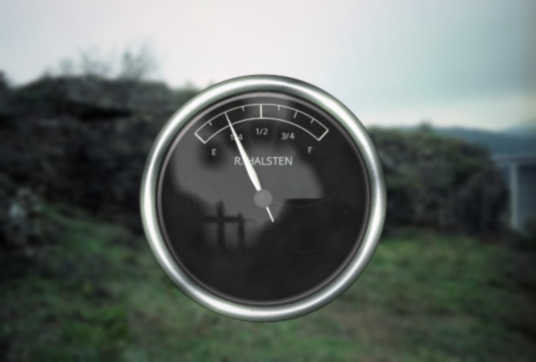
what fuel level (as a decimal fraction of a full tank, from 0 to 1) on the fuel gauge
0.25
